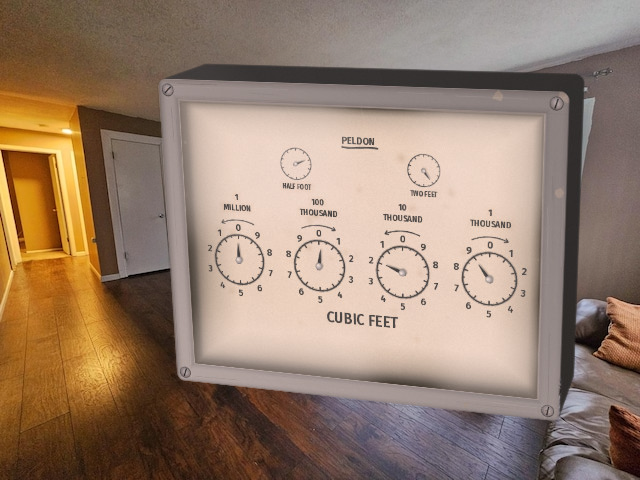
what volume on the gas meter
1900 ft³
